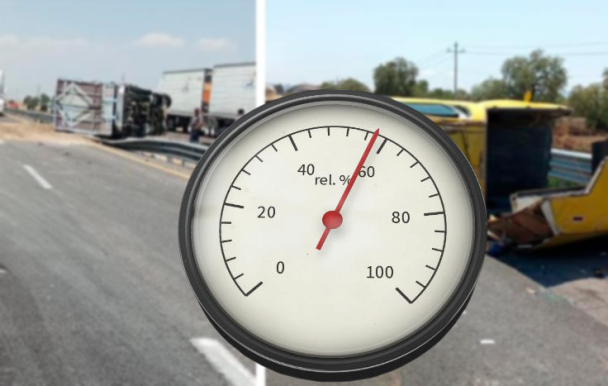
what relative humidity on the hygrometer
58 %
